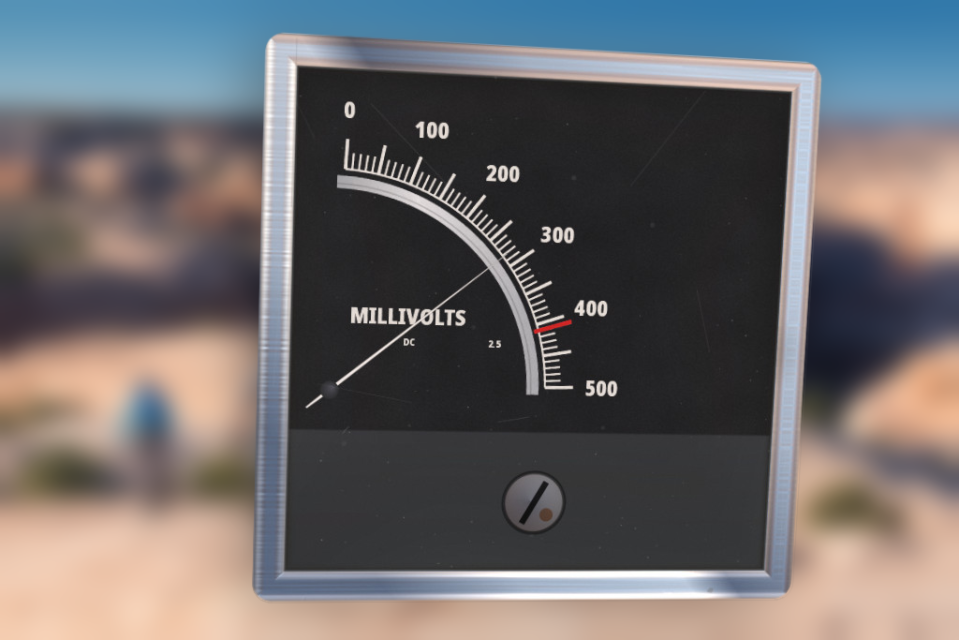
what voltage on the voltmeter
280 mV
